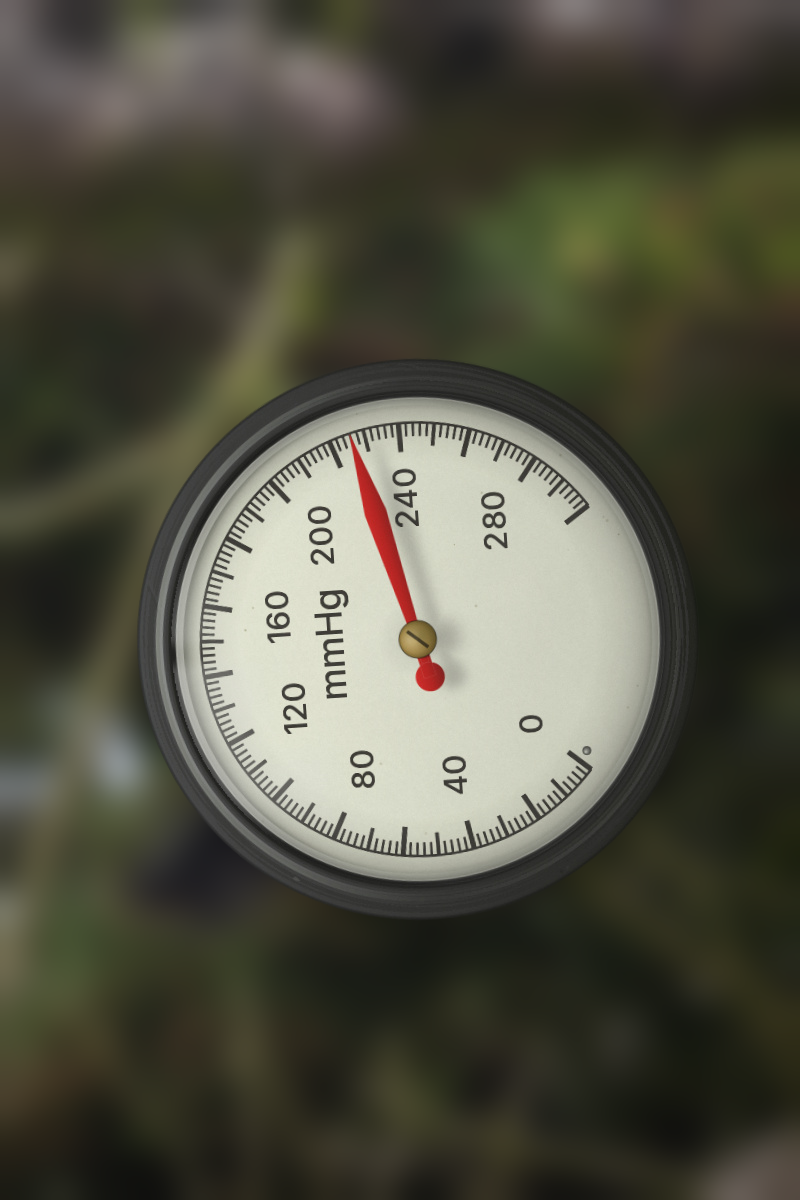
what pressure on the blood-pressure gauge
226 mmHg
